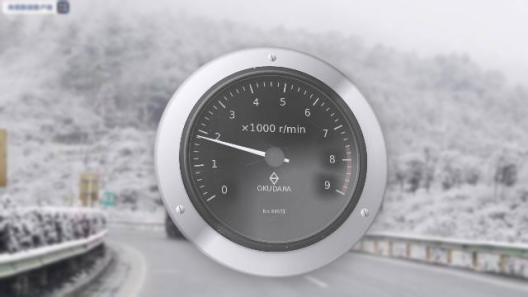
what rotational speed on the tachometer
1800 rpm
